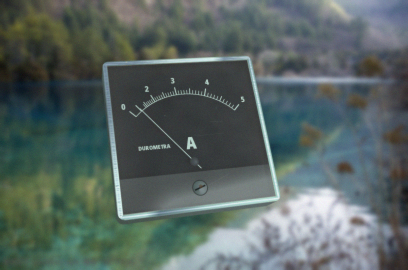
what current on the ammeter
1 A
